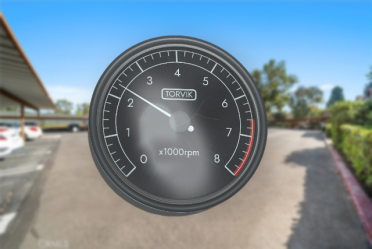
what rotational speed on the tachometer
2300 rpm
